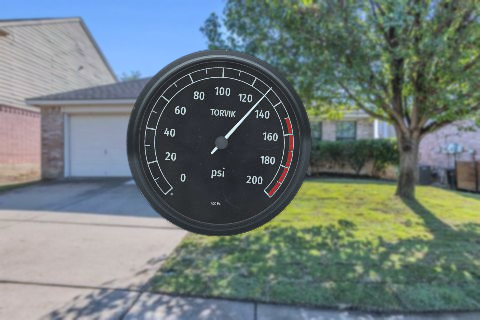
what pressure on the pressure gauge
130 psi
